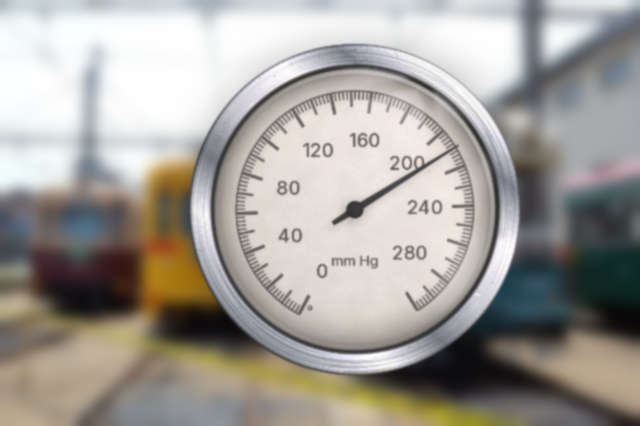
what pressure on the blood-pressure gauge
210 mmHg
